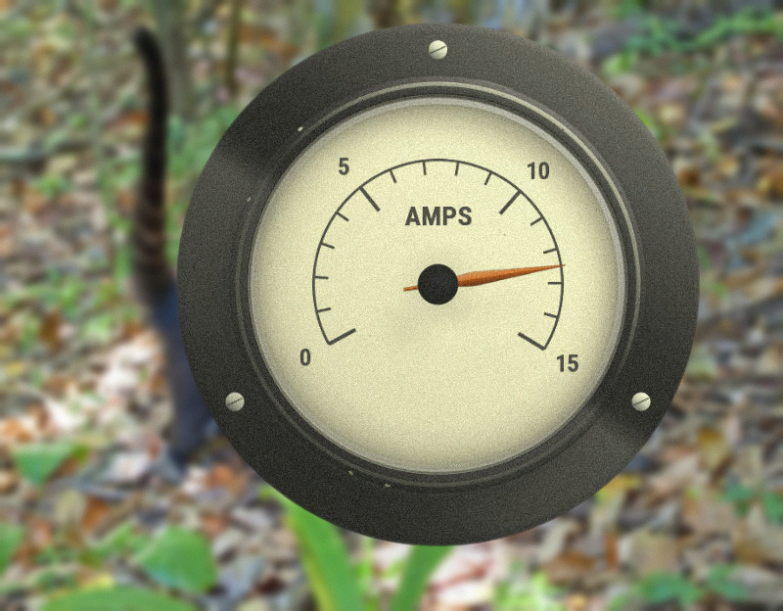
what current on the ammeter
12.5 A
